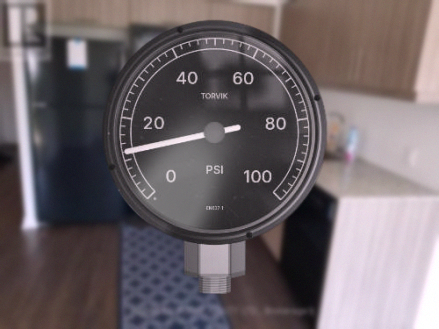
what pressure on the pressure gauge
12 psi
